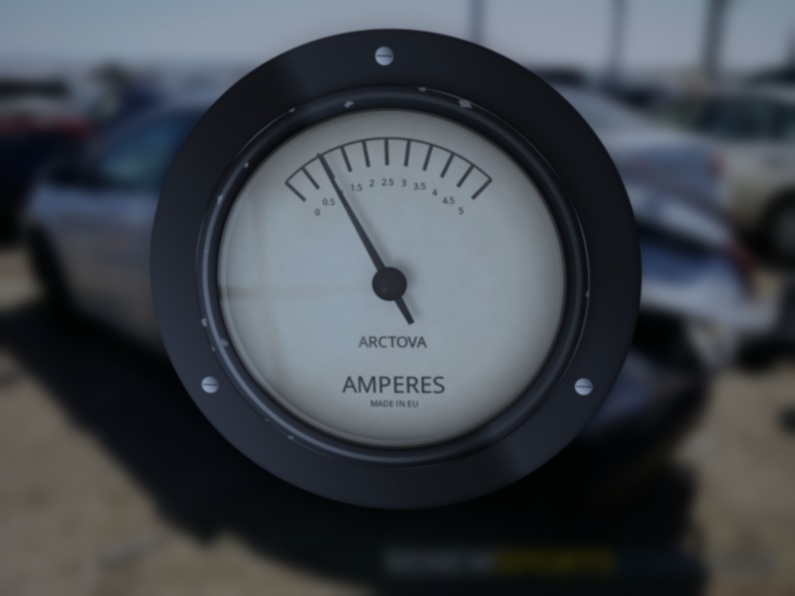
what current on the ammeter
1 A
